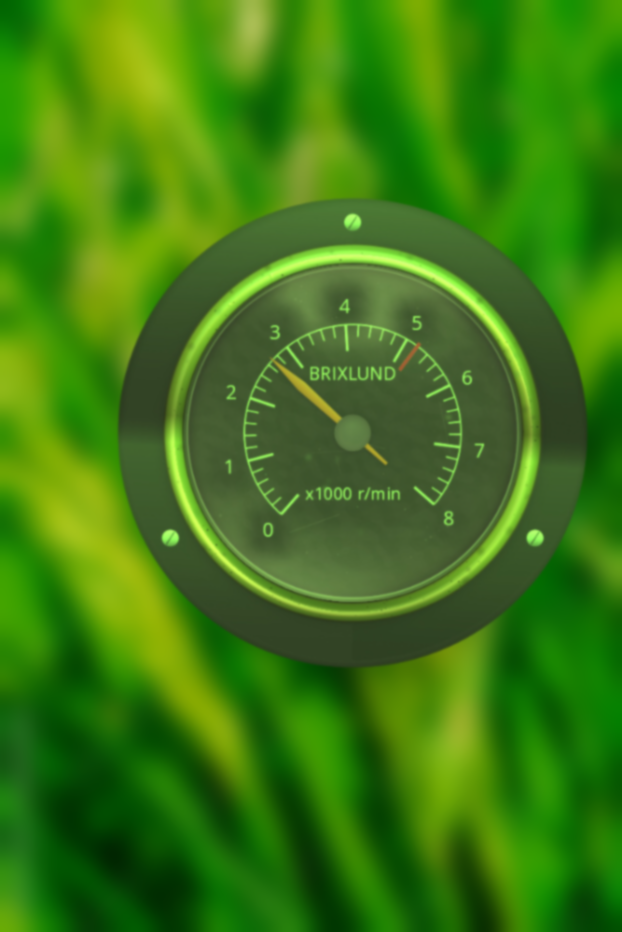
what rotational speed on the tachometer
2700 rpm
